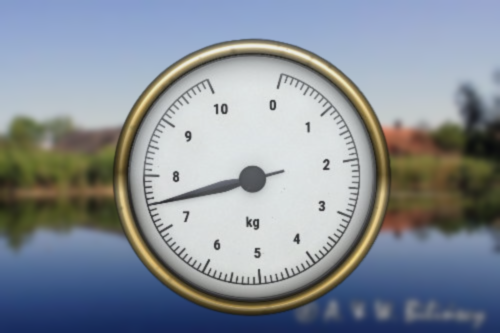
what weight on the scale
7.5 kg
